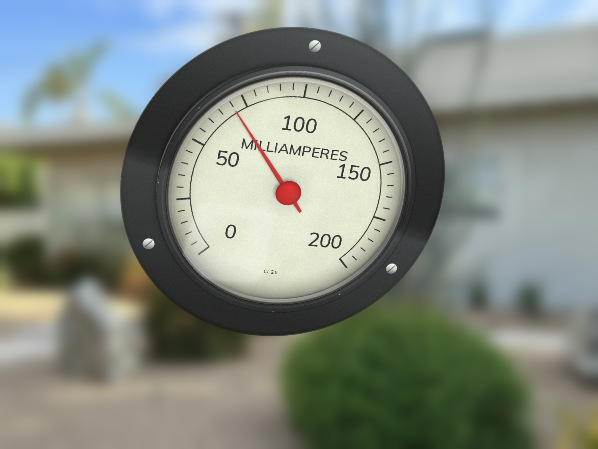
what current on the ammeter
70 mA
